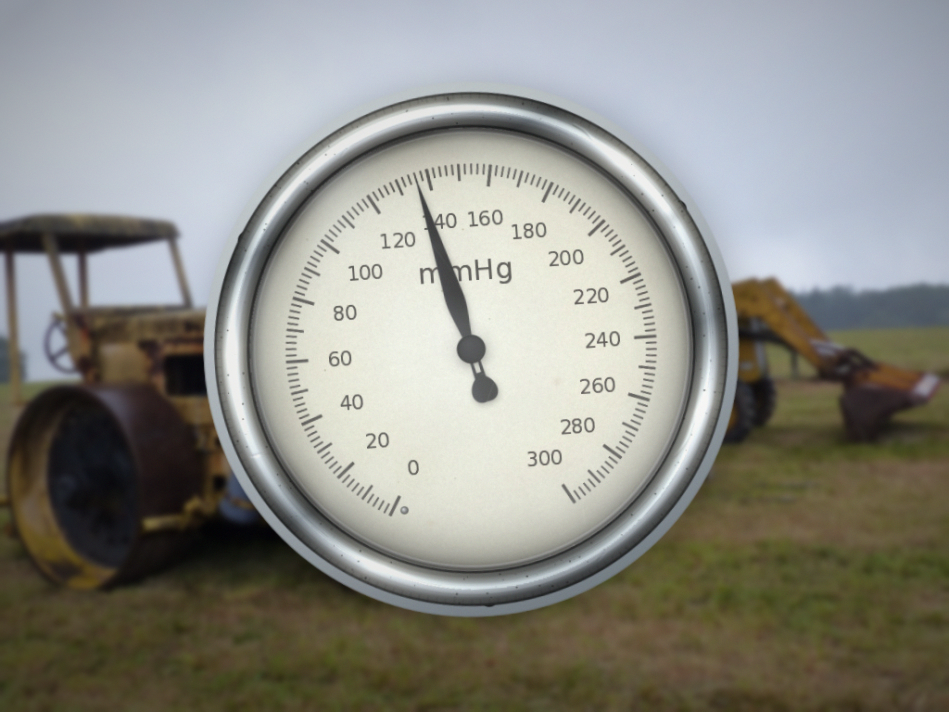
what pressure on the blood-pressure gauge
136 mmHg
